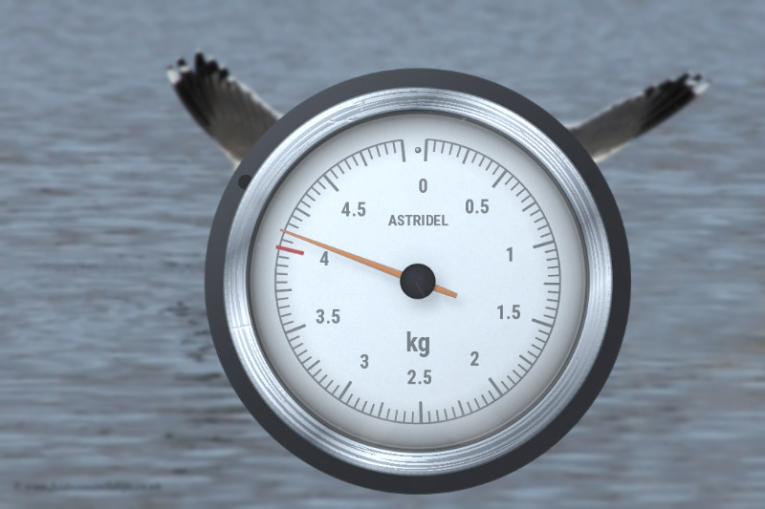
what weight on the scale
4.1 kg
